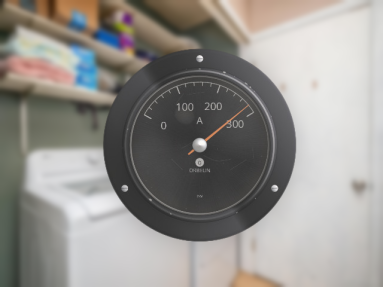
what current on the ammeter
280 A
